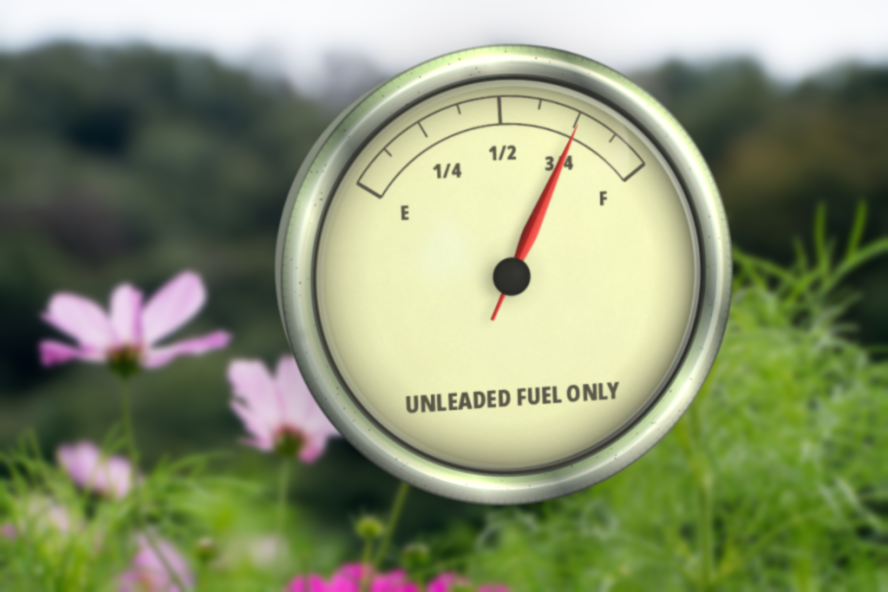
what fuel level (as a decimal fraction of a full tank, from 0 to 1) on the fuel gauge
0.75
